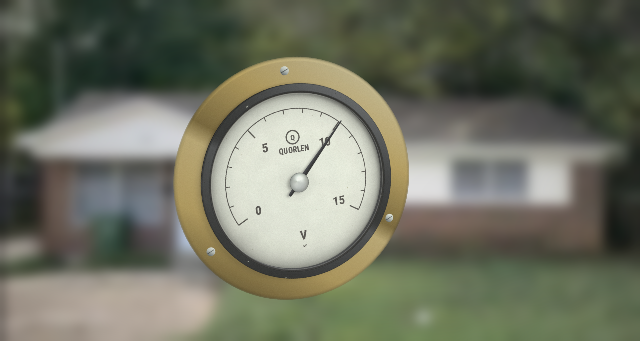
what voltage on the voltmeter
10 V
